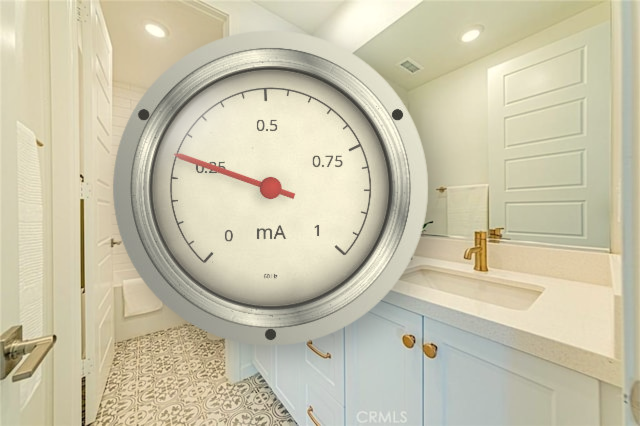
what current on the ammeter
0.25 mA
